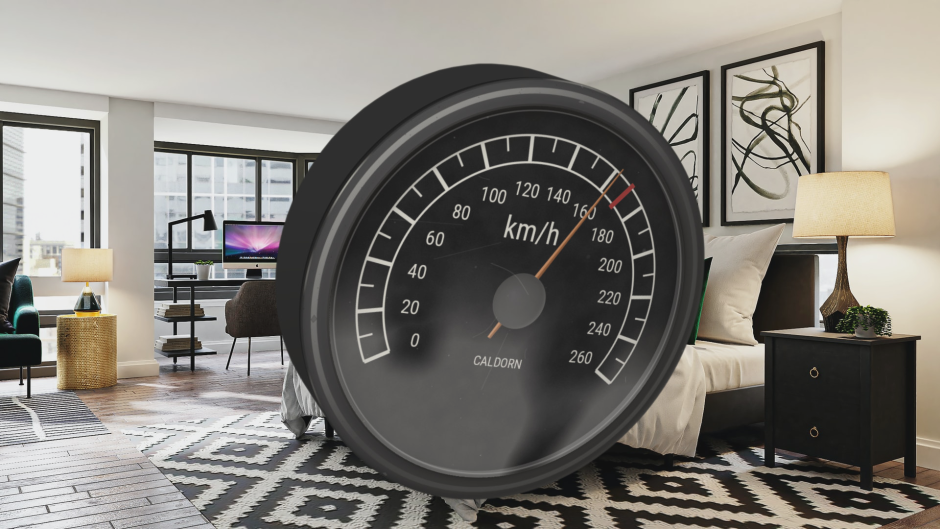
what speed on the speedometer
160 km/h
